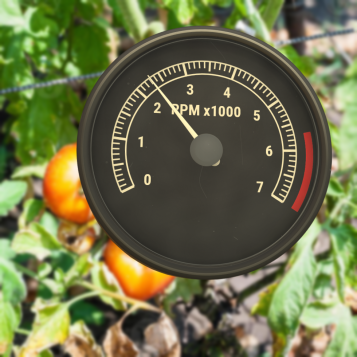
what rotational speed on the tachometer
2300 rpm
